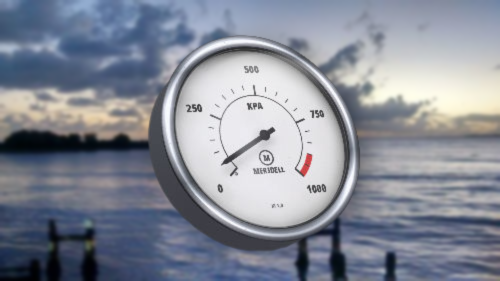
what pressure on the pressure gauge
50 kPa
